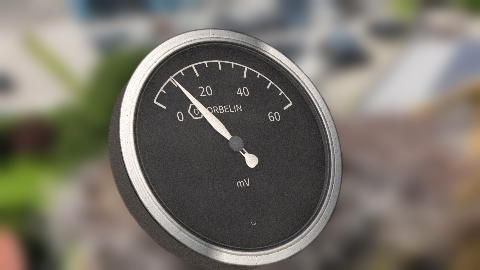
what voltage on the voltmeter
10 mV
